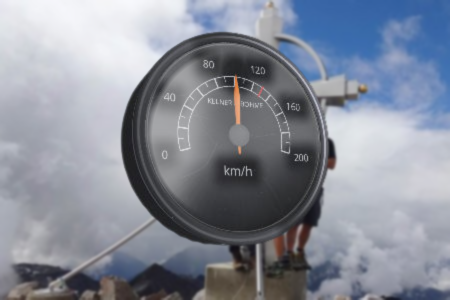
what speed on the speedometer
100 km/h
